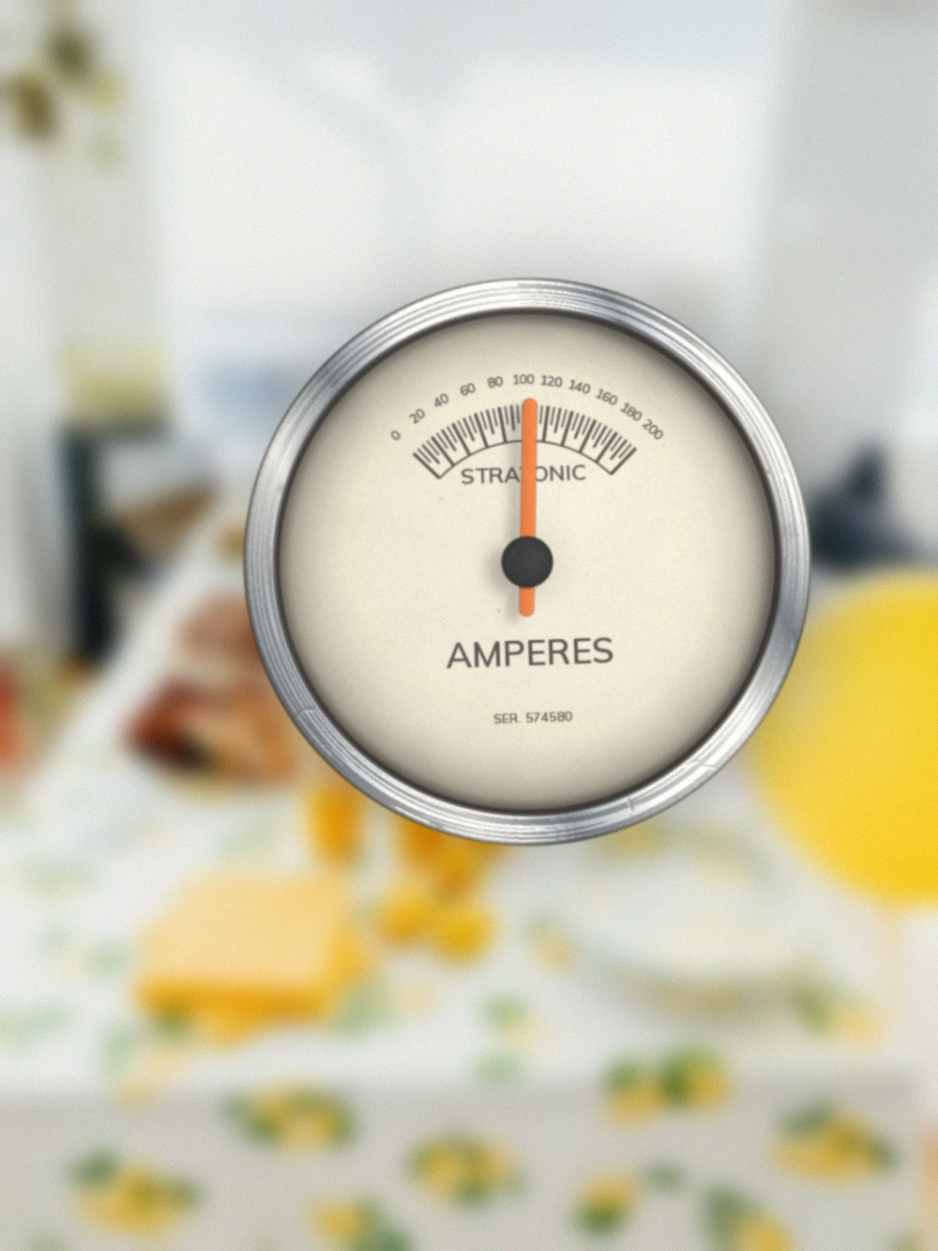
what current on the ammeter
105 A
